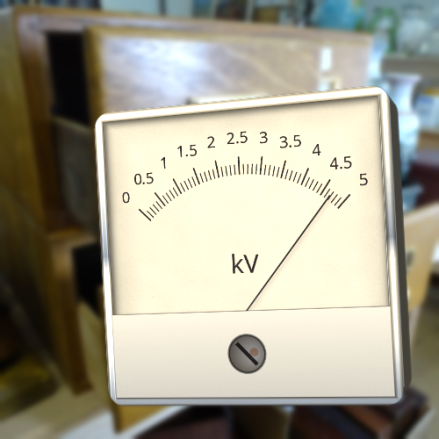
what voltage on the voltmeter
4.7 kV
